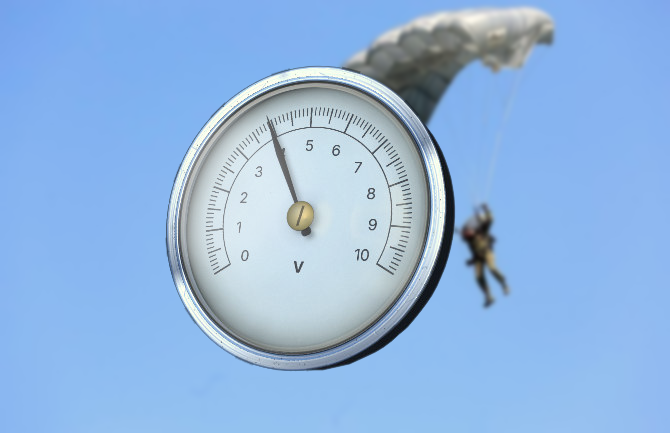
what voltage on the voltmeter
4 V
